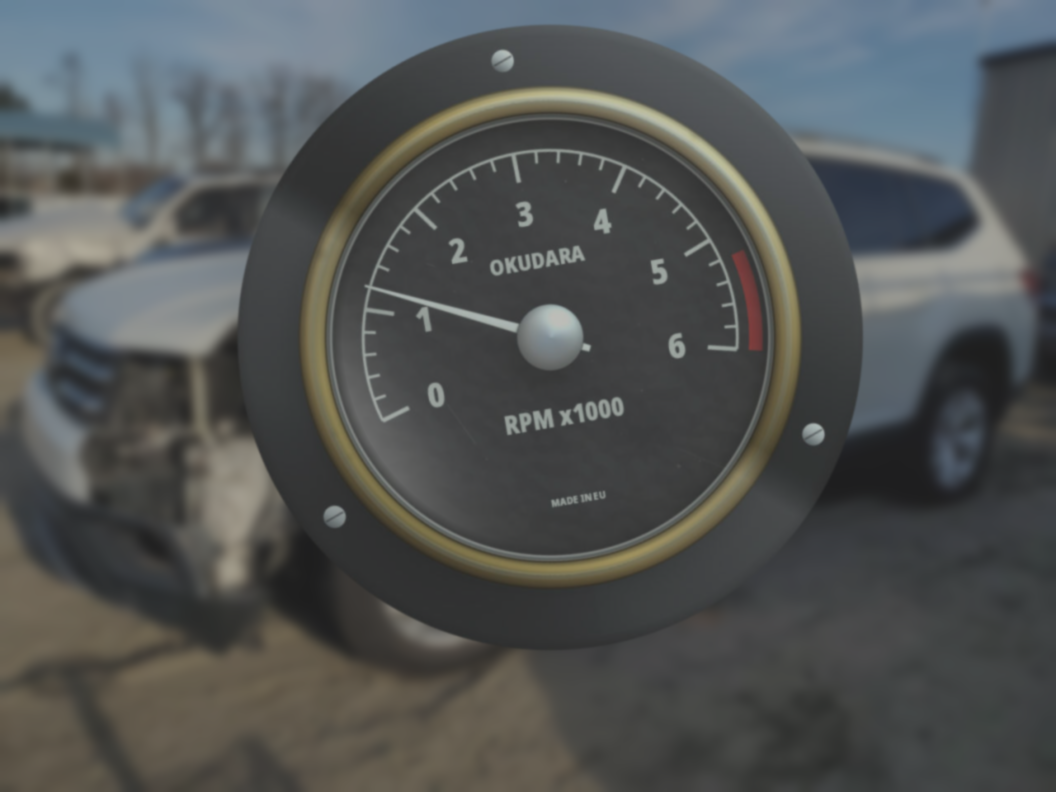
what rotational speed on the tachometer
1200 rpm
